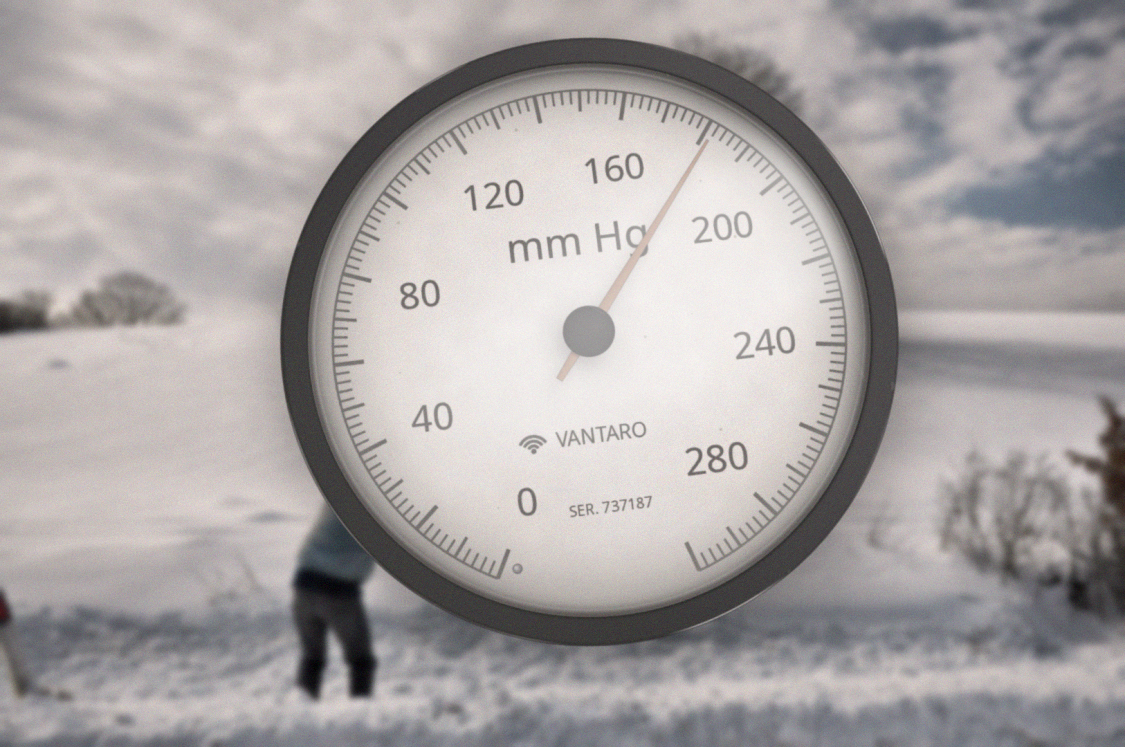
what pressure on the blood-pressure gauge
182 mmHg
